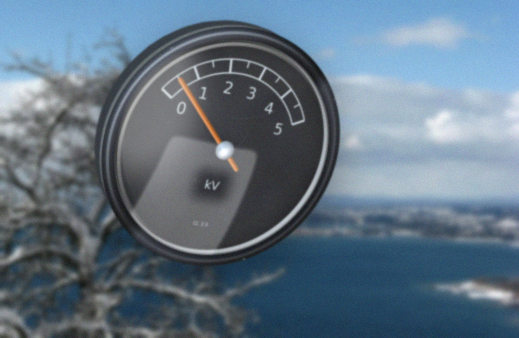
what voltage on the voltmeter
0.5 kV
